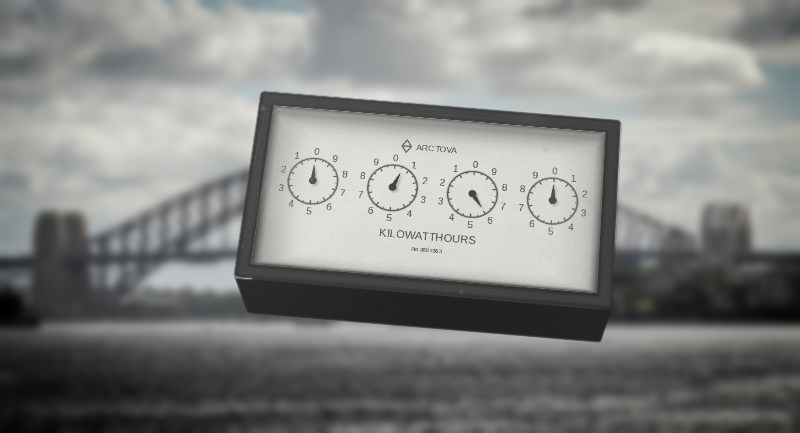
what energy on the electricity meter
60 kWh
